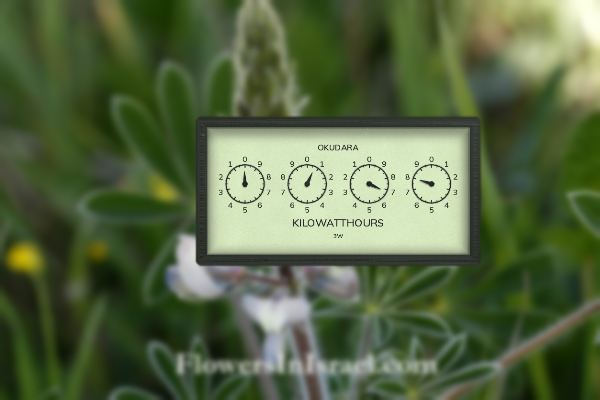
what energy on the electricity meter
68 kWh
